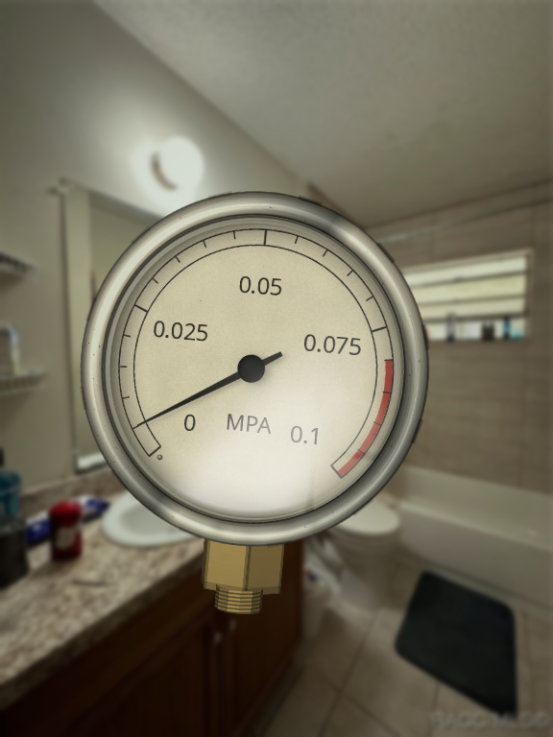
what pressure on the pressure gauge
0.005 MPa
